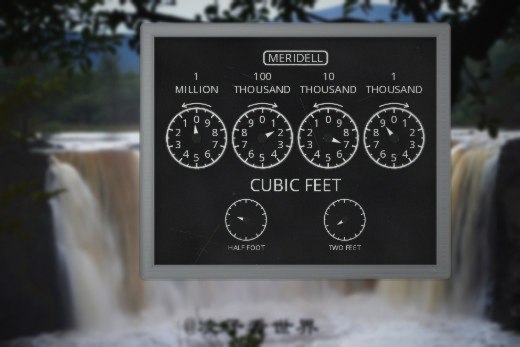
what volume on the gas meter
16900 ft³
